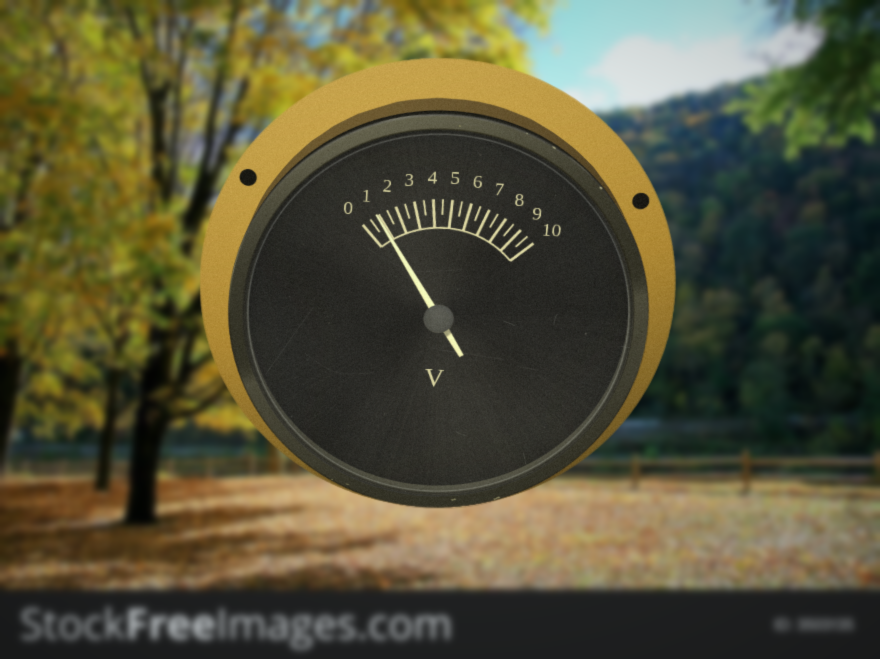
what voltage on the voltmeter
1 V
